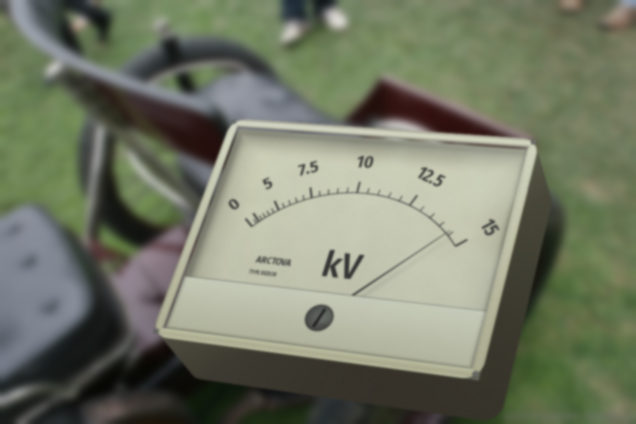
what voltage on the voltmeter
14.5 kV
